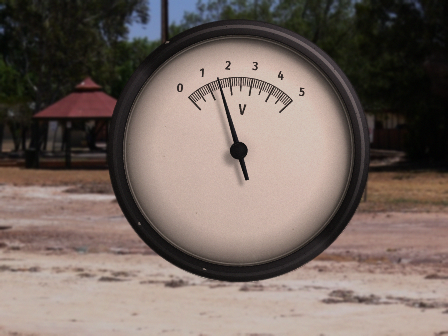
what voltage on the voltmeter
1.5 V
